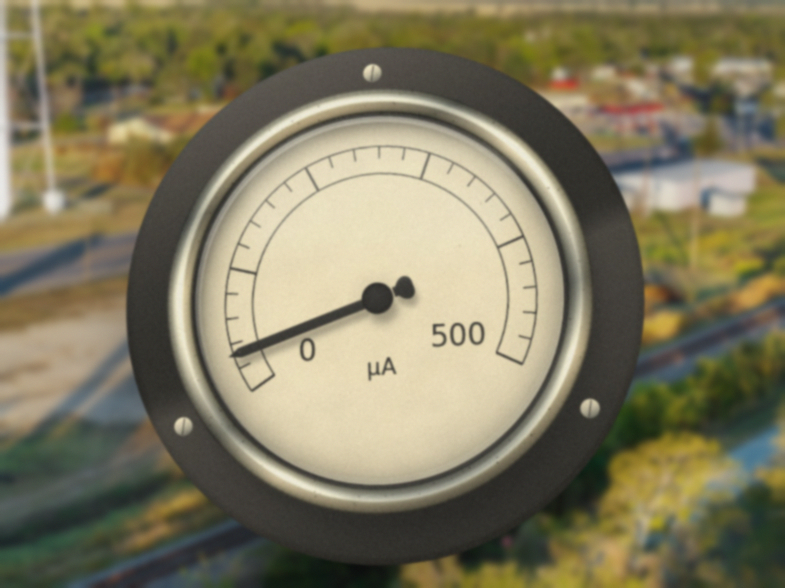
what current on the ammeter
30 µA
